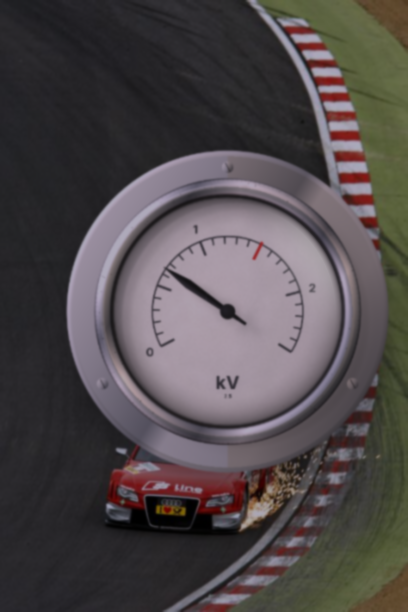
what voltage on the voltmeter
0.65 kV
